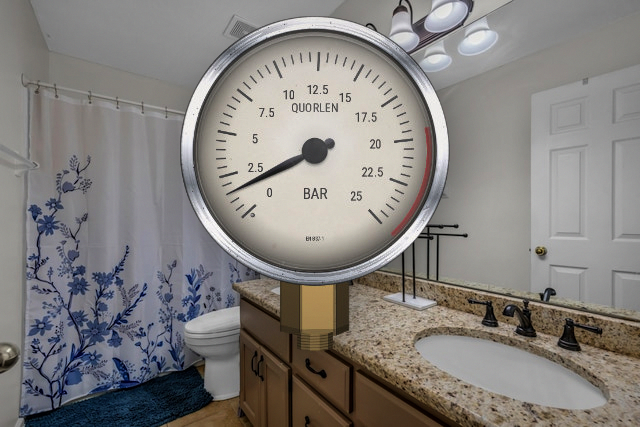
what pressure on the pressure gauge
1.5 bar
